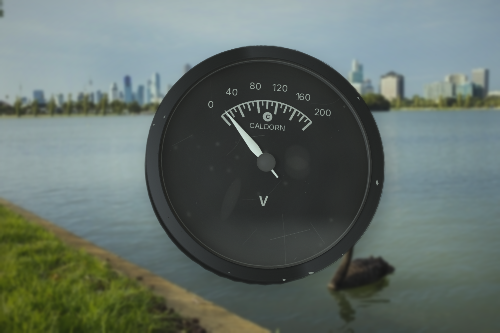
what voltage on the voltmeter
10 V
